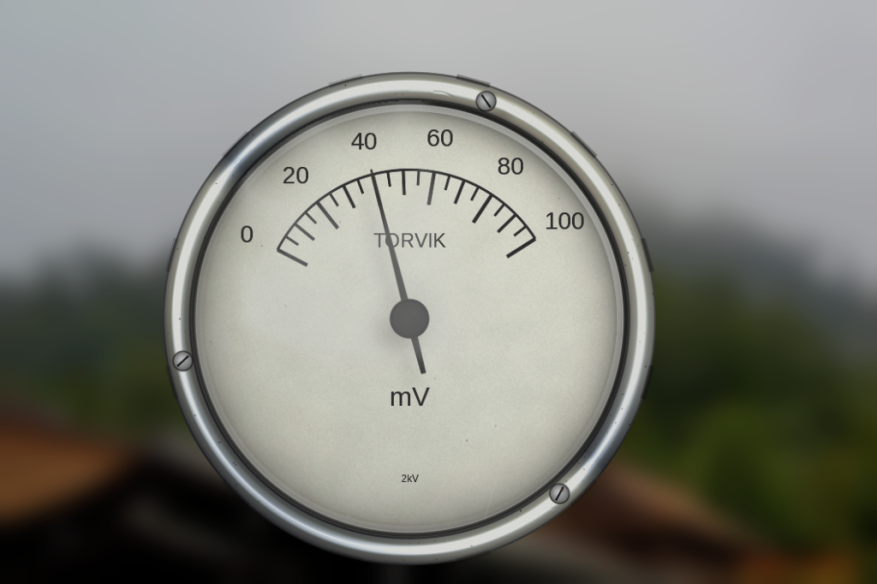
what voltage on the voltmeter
40 mV
